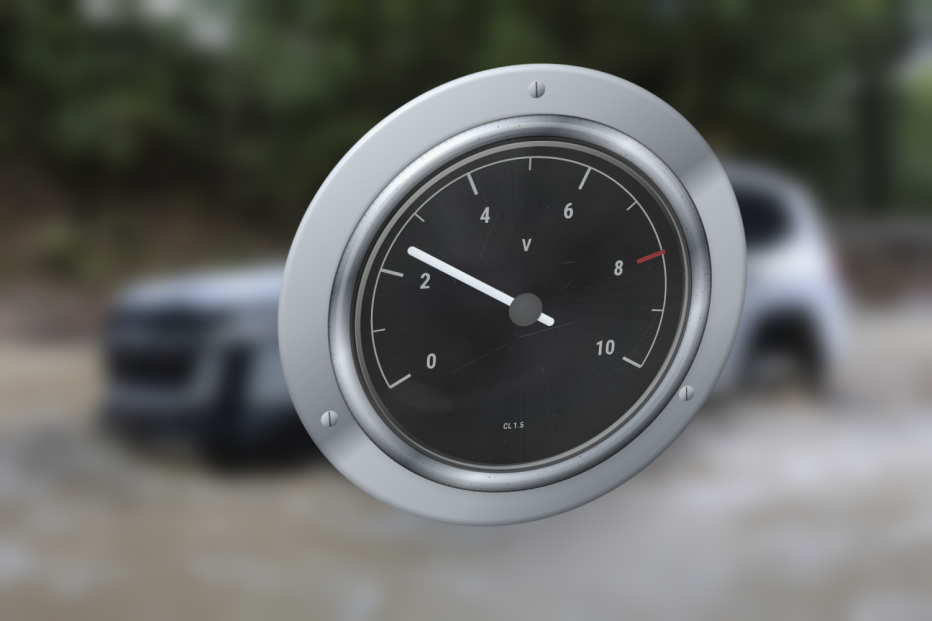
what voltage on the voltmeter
2.5 V
